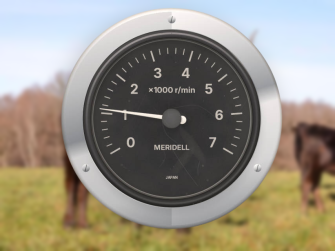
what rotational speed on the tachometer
1100 rpm
